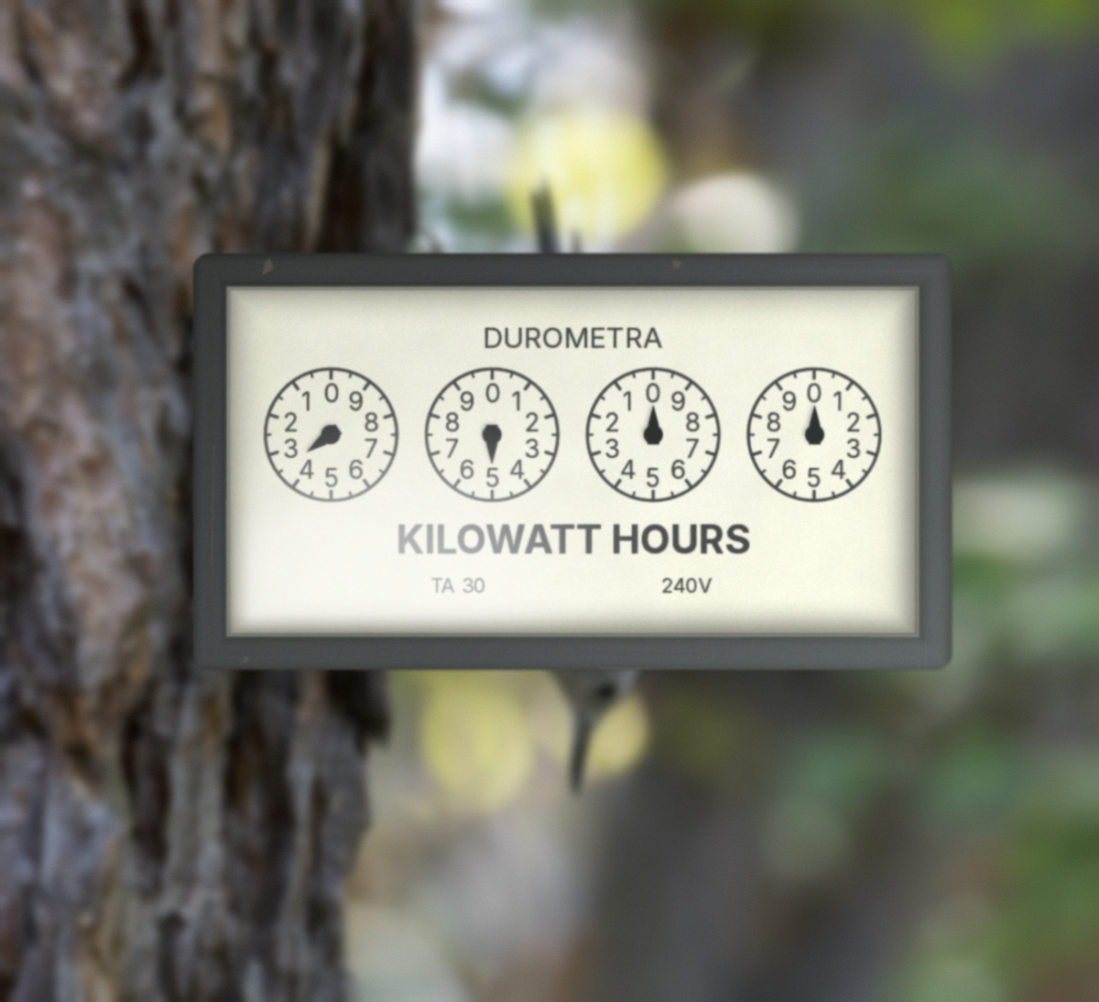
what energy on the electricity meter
3500 kWh
